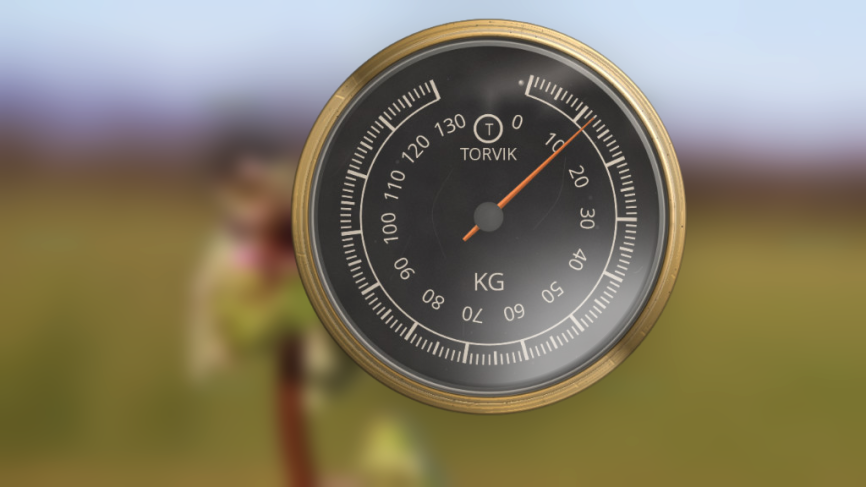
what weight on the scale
12 kg
